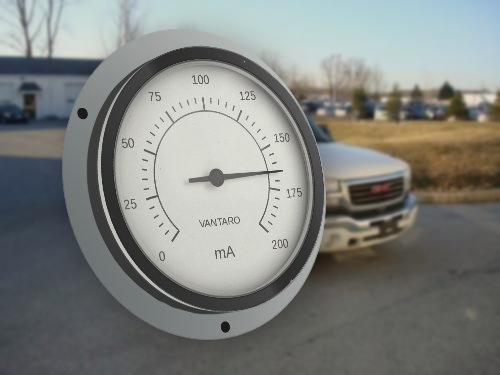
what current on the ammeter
165 mA
